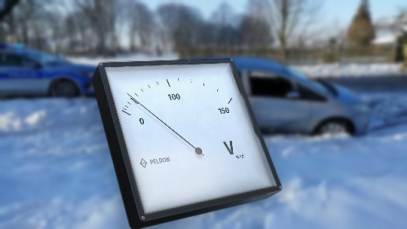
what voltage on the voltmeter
50 V
